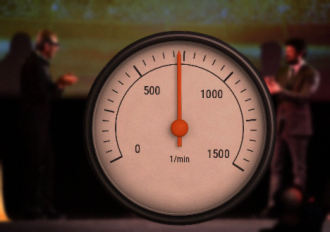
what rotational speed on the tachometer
725 rpm
